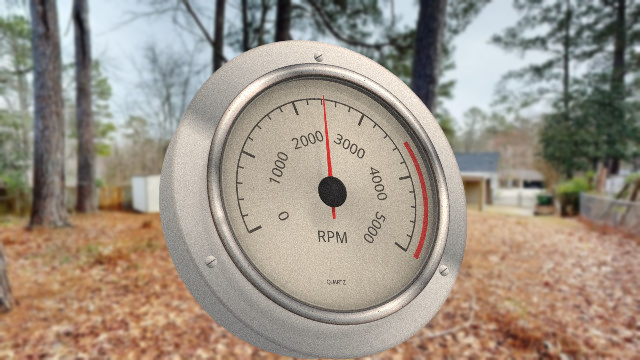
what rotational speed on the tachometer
2400 rpm
